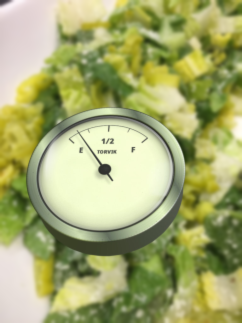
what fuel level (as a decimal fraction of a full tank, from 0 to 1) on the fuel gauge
0.125
